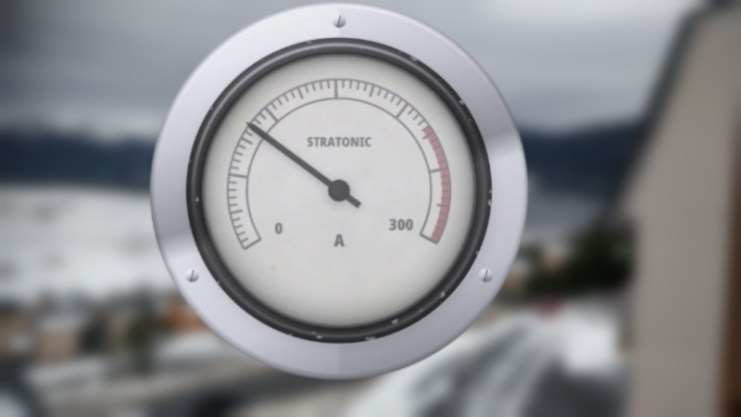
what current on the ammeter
85 A
